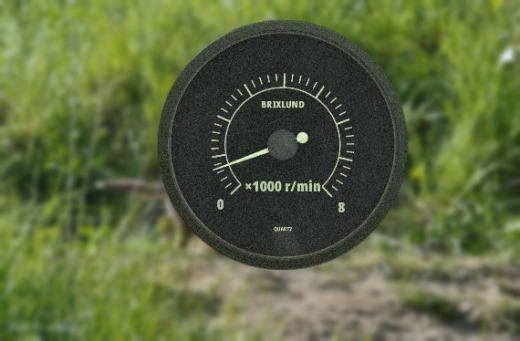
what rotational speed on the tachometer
700 rpm
